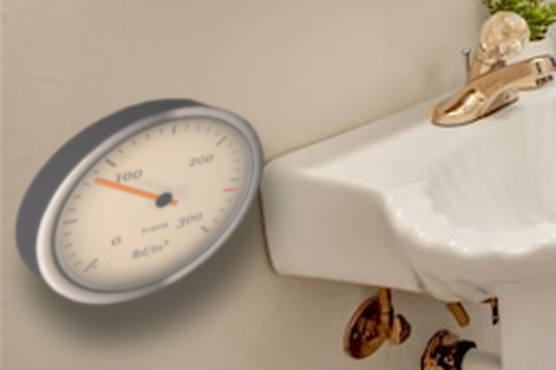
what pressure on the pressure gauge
85 psi
